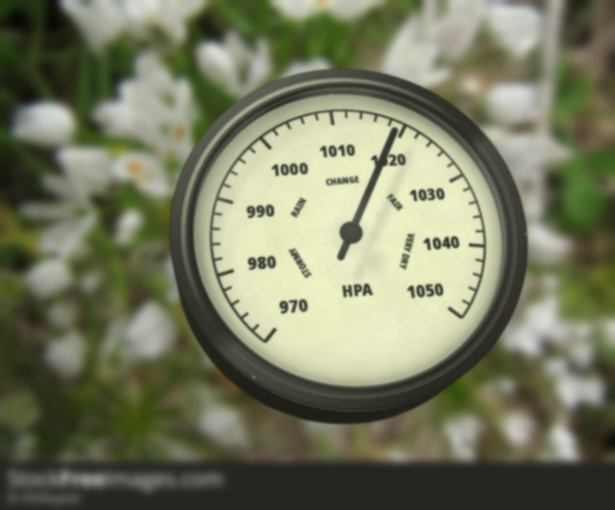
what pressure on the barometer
1019 hPa
